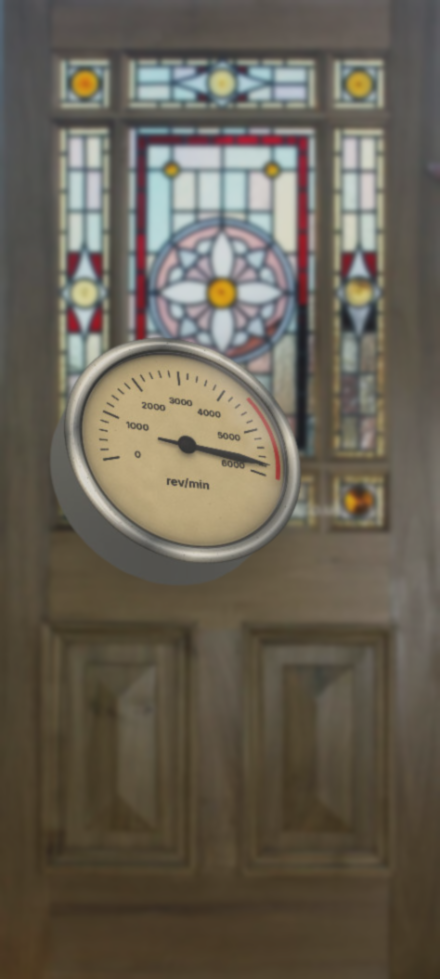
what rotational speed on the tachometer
5800 rpm
